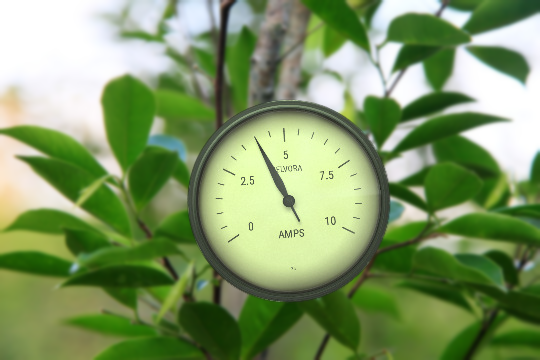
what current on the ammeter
4 A
